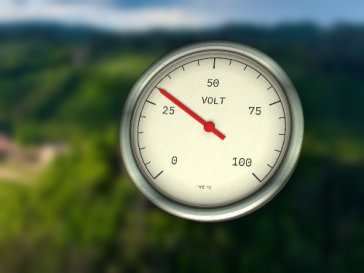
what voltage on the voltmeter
30 V
